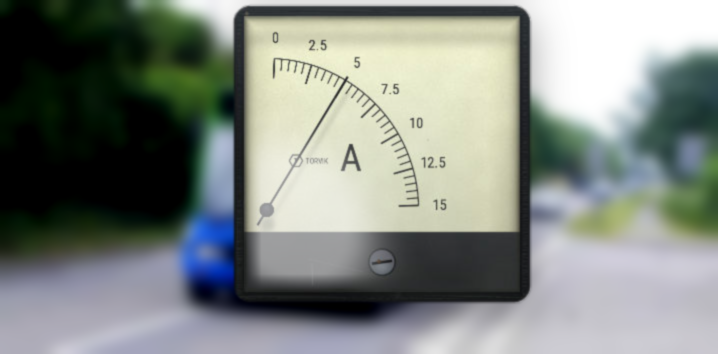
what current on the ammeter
5 A
